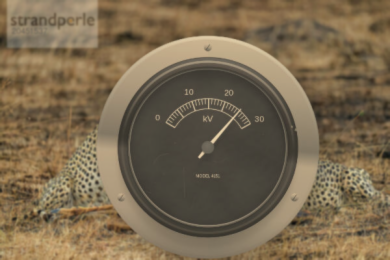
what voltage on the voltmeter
25 kV
